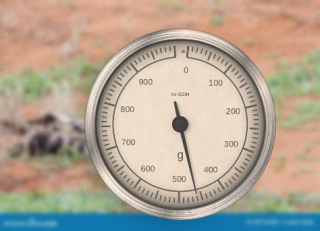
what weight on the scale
460 g
